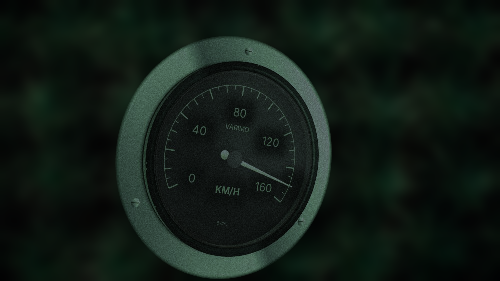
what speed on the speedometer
150 km/h
